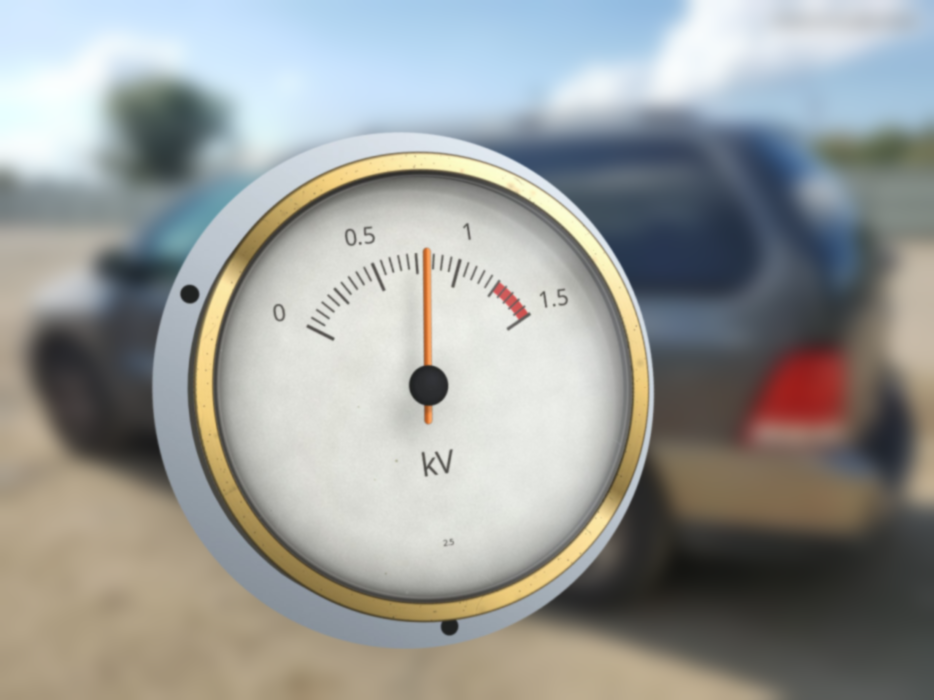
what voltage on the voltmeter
0.8 kV
